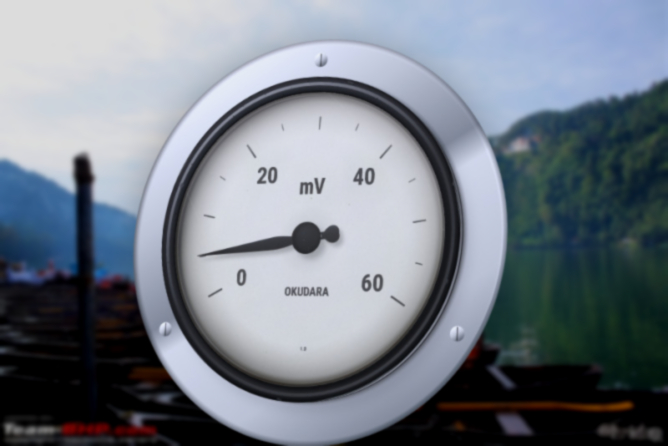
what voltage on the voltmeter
5 mV
